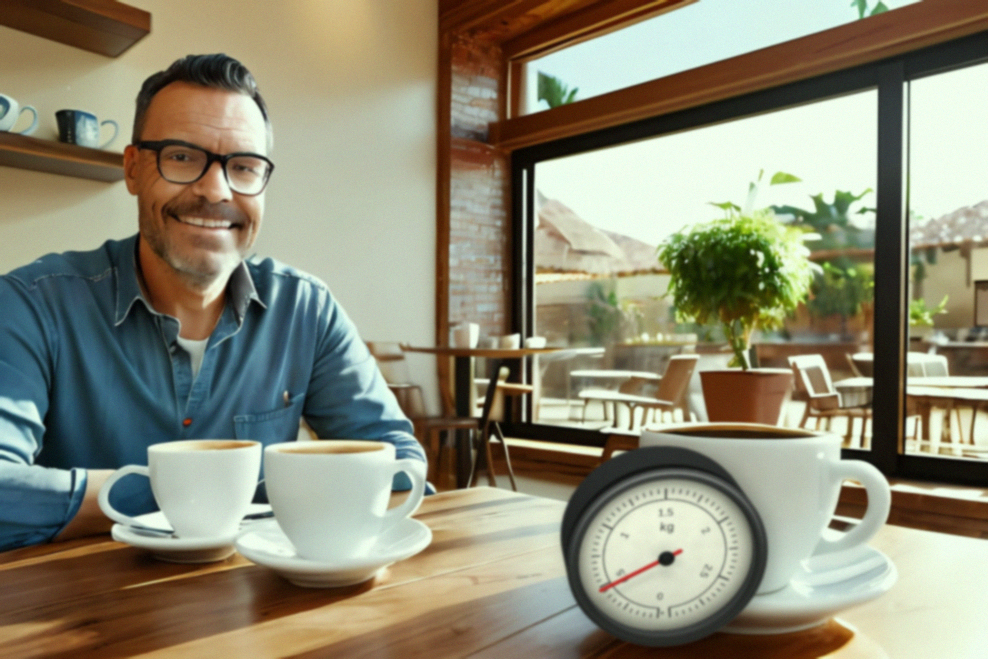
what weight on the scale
0.5 kg
